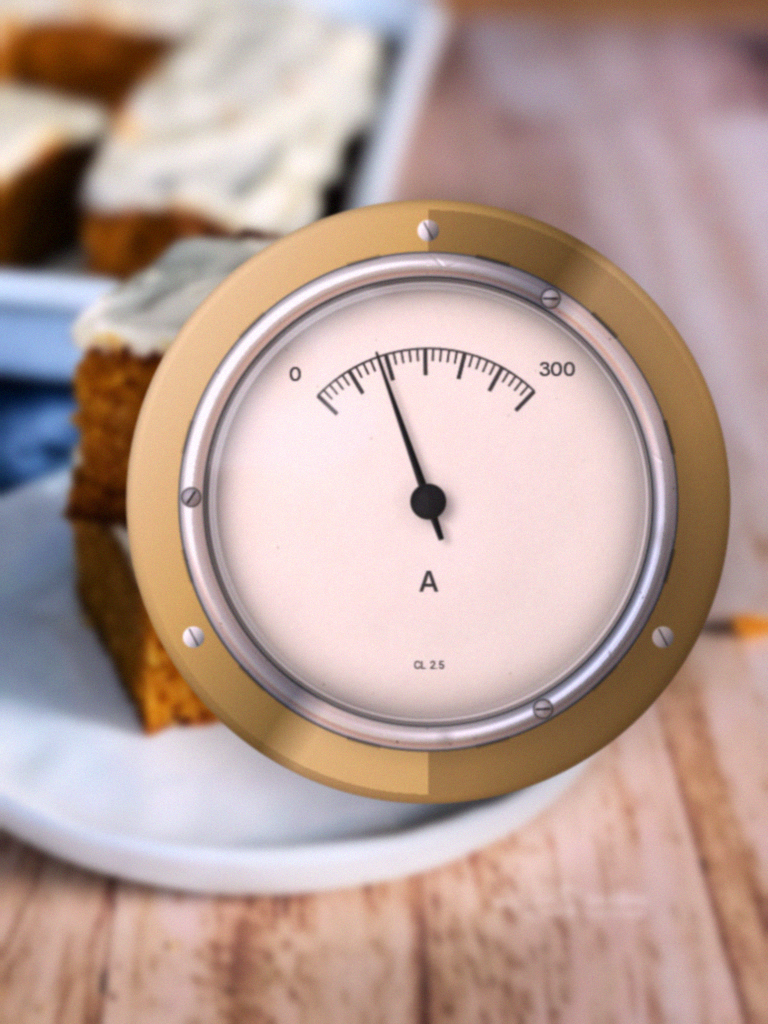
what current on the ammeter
90 A
